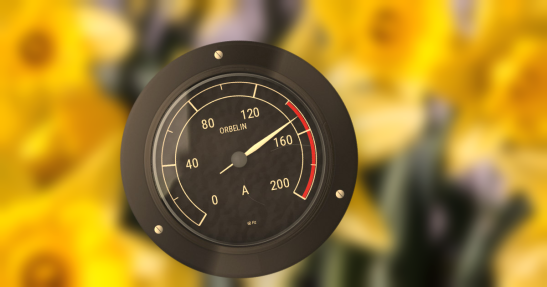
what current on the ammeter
150 A
